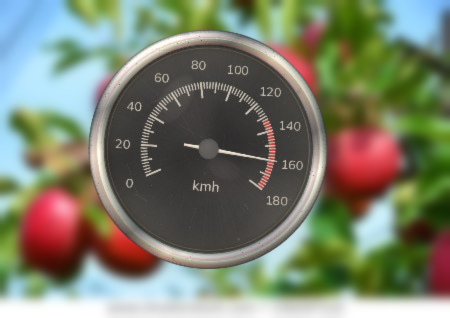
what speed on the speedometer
160 km/h
